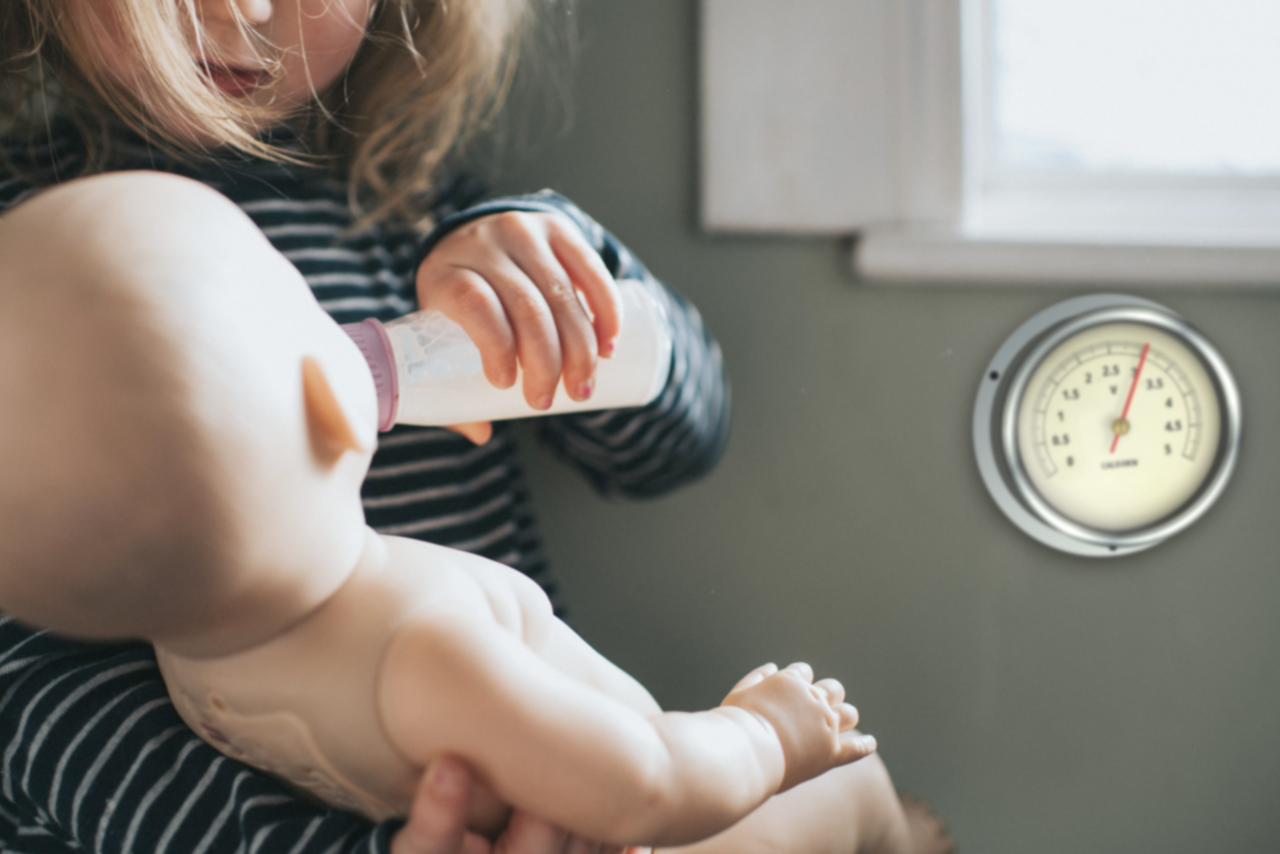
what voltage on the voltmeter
3 V
